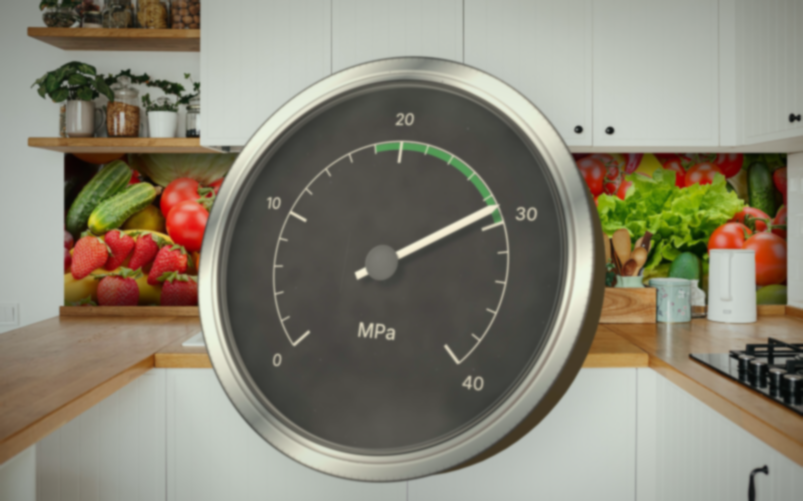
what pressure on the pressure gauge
29 MPa
